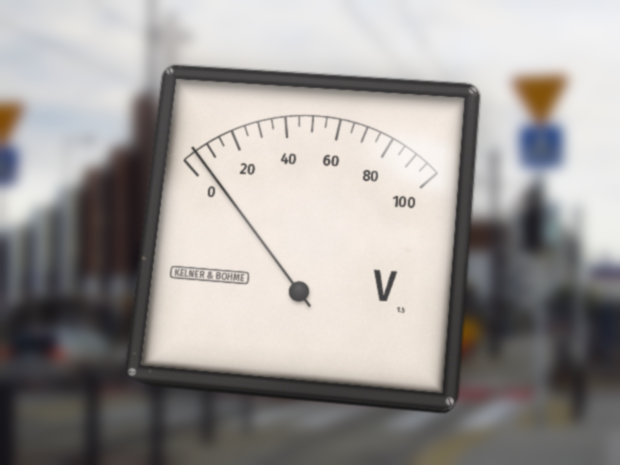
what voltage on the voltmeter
5 V
